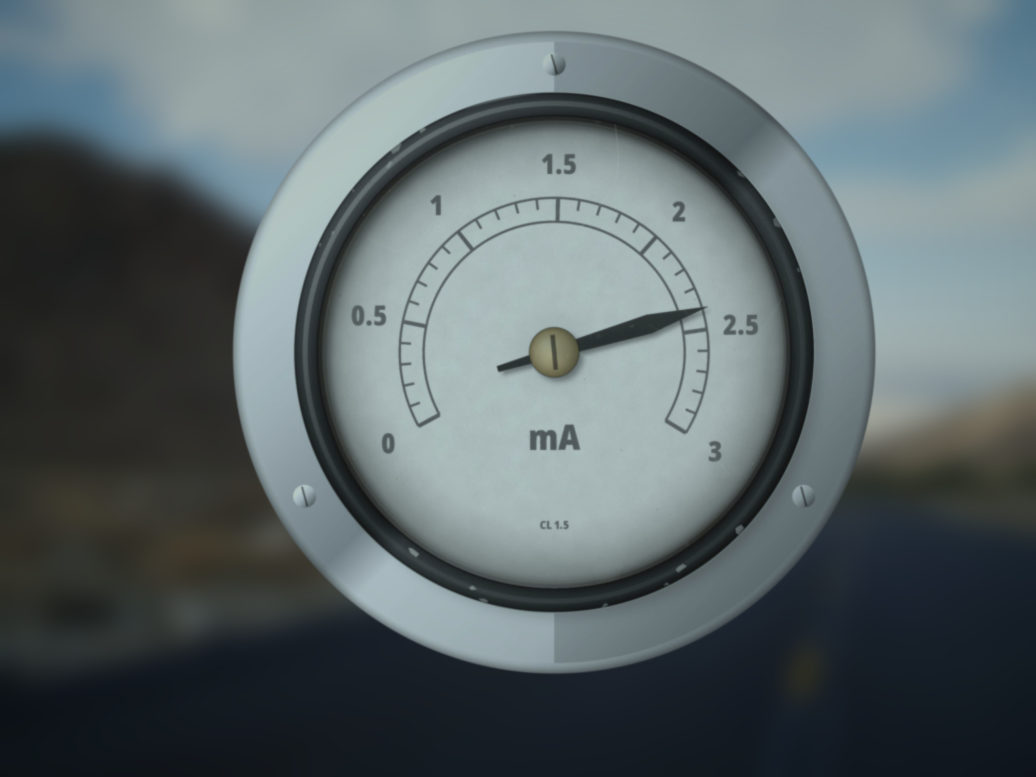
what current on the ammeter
2.4 mA
